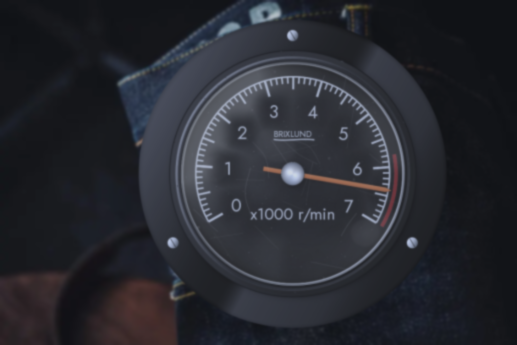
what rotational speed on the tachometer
6400 rpm
